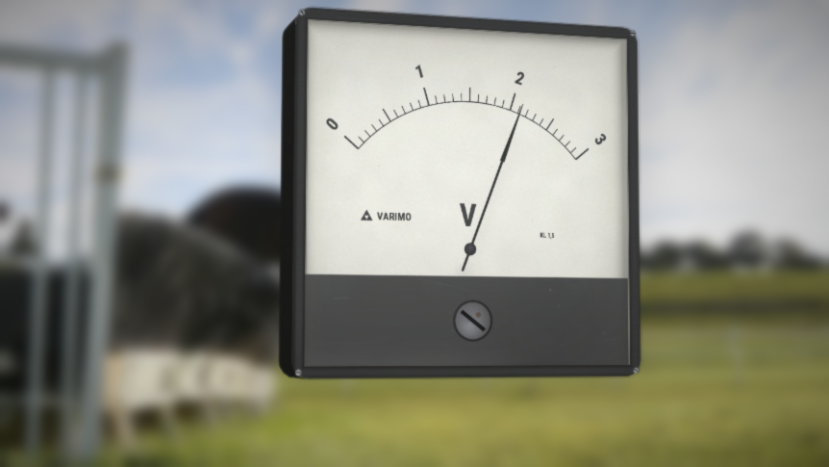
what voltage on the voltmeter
2.1 V
